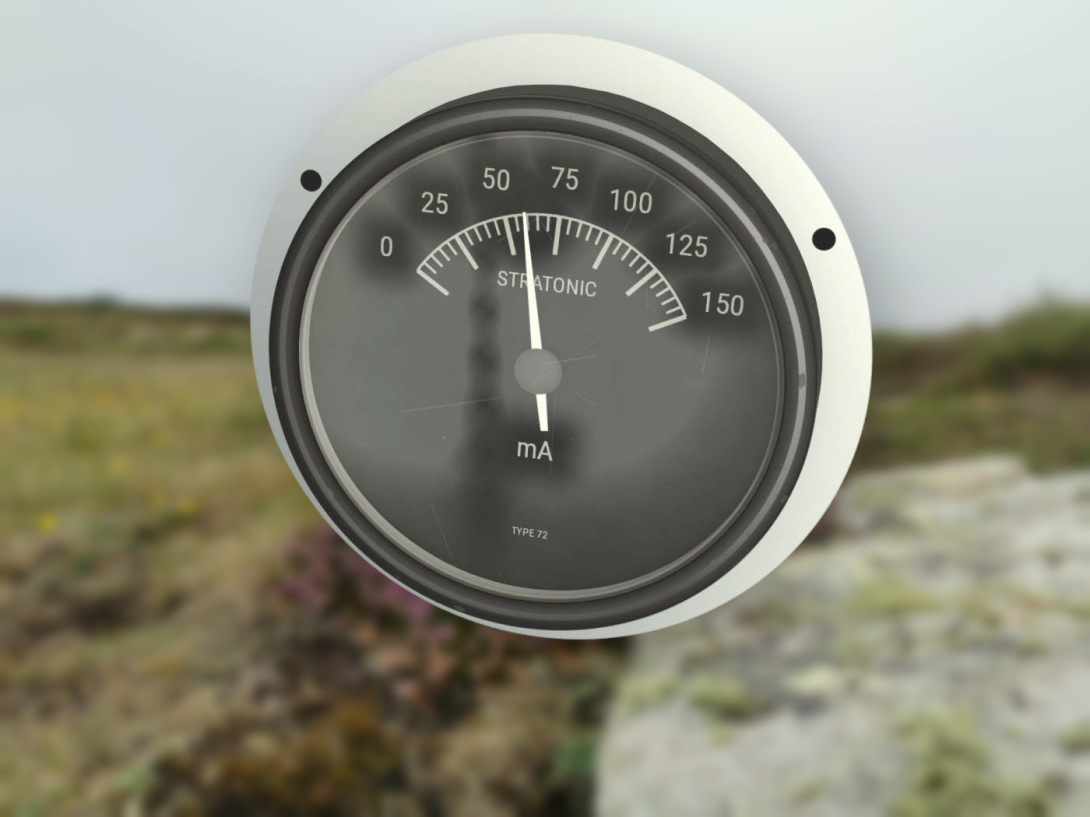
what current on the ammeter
60 mA
